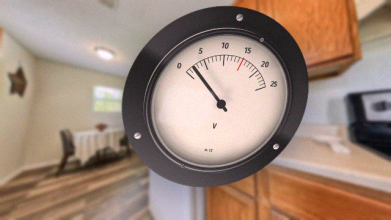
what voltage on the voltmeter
2 V
